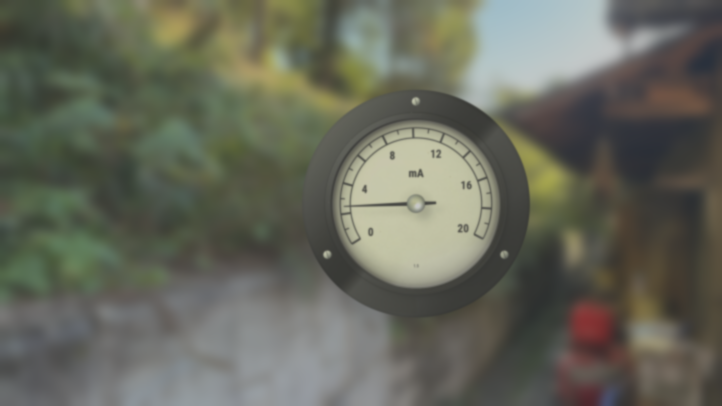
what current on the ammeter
2.5 mA
